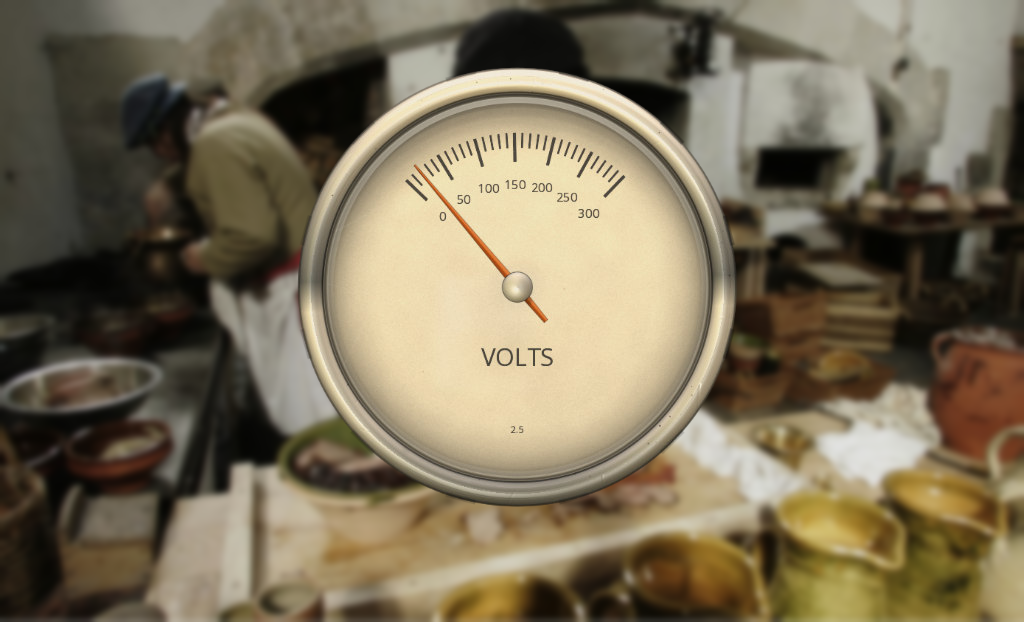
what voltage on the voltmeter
20 V
